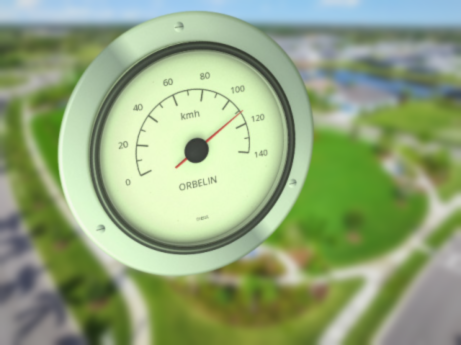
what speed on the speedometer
110 km/h
